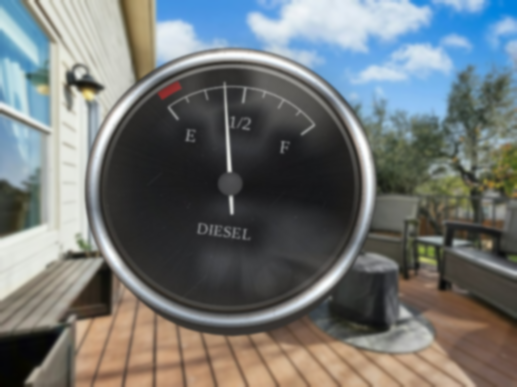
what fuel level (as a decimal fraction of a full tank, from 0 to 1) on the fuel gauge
0.375
